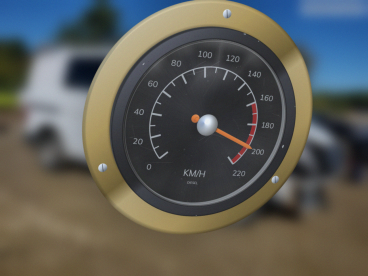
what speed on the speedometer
200 km/h
